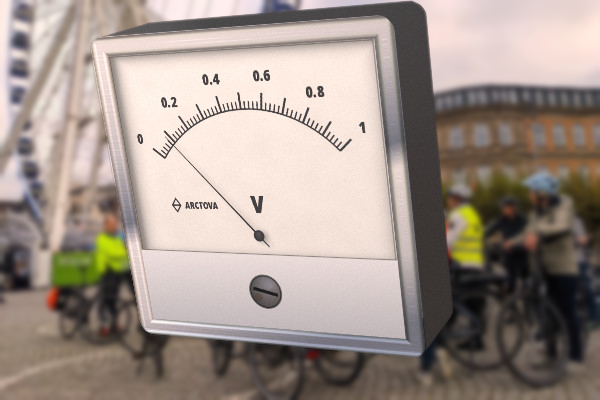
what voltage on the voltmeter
0.1 V
